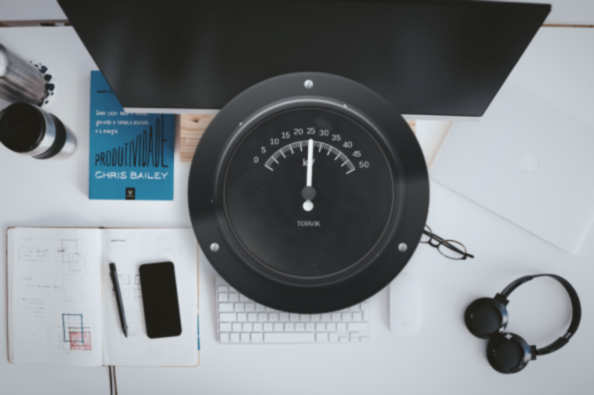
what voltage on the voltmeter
25 kV
